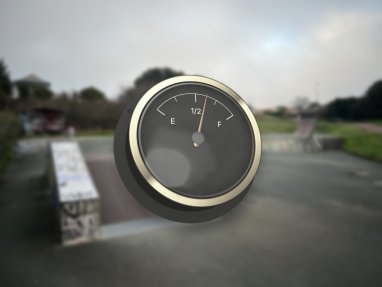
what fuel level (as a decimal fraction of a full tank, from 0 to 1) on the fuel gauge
0.625
